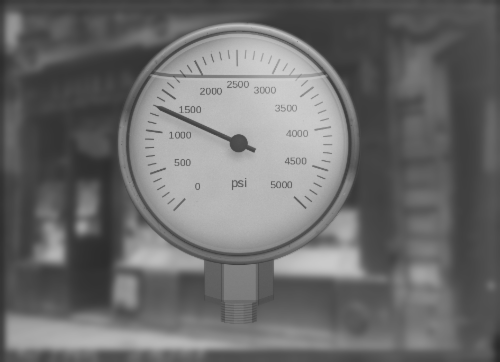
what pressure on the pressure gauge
1300 psi
